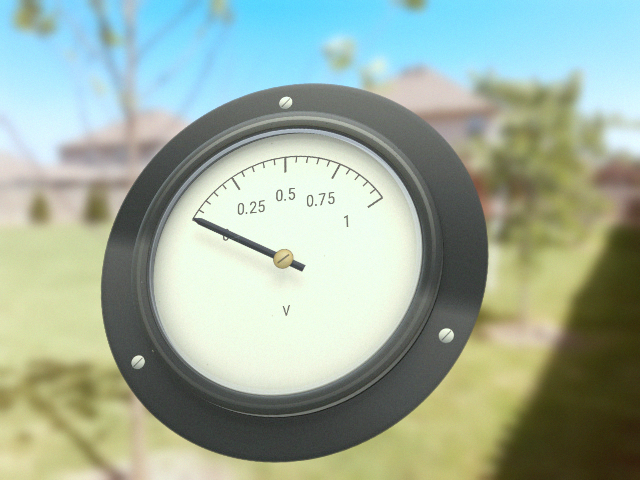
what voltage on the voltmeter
0 V
